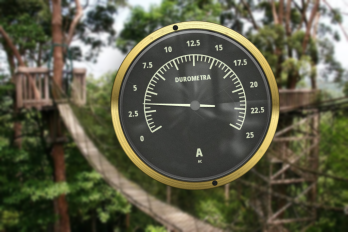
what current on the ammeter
3.5 A
